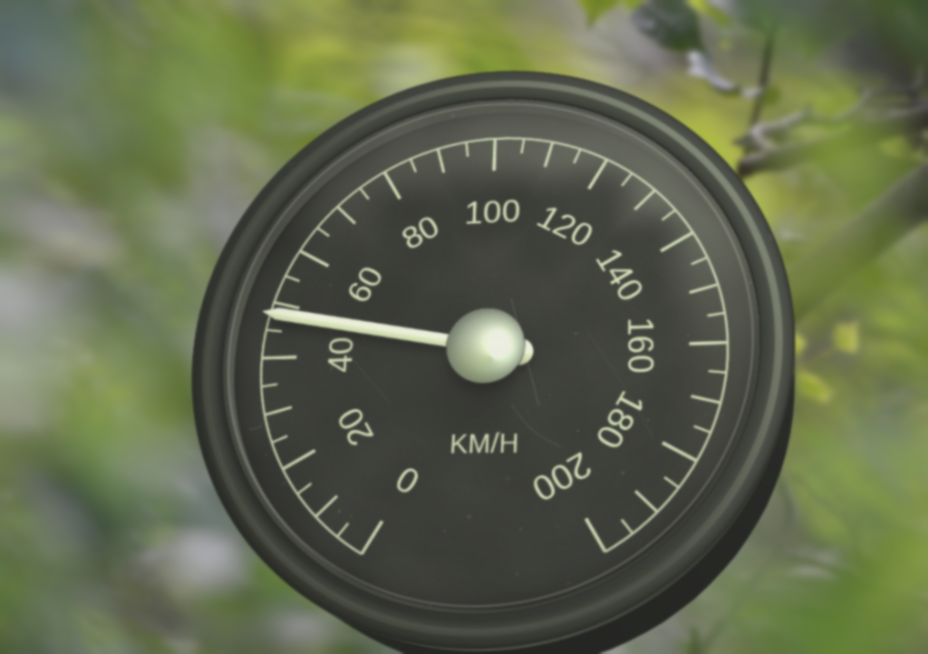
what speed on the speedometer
47.5 km/h
